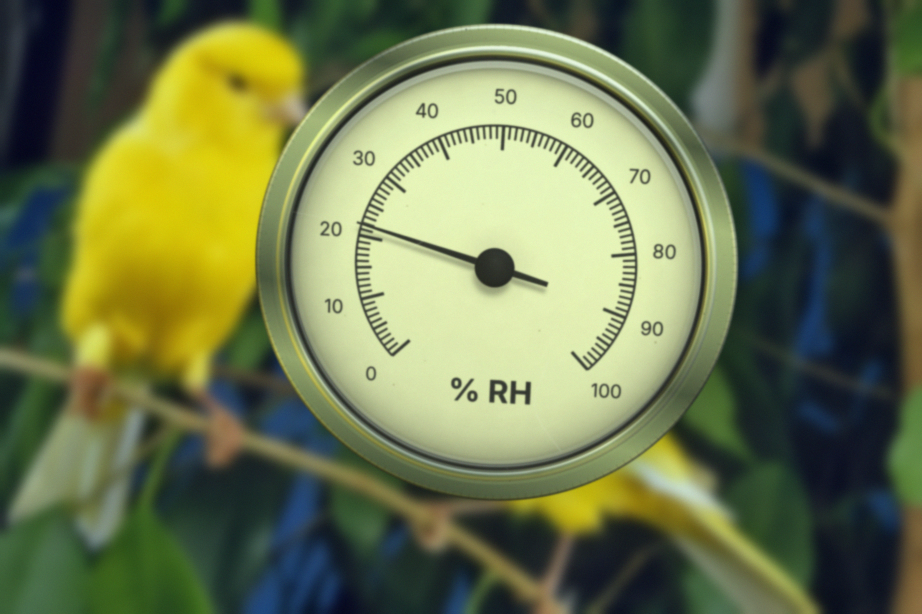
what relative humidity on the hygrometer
22 %
